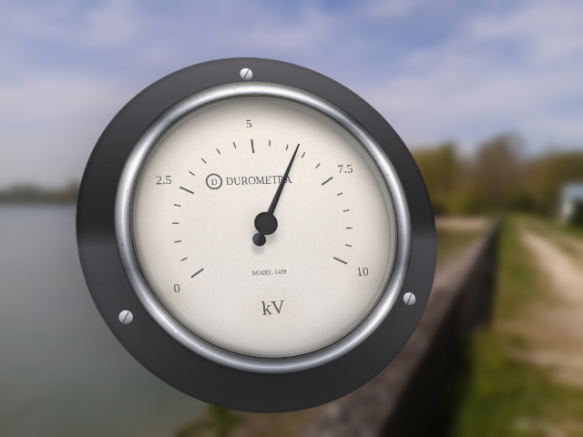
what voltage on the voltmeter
6.25 kV
